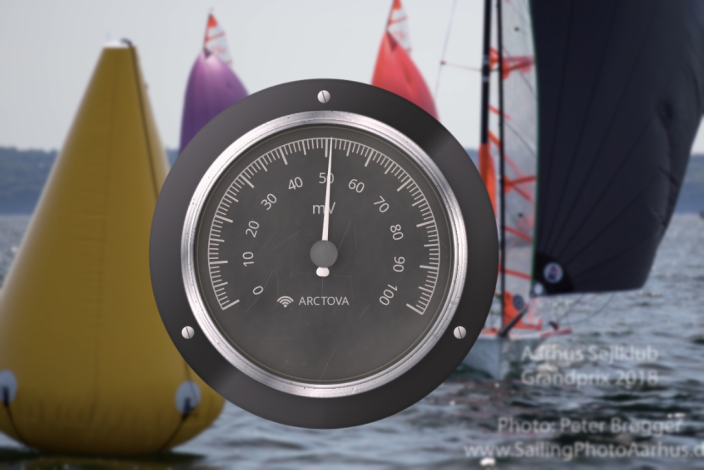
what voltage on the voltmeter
51 mV
